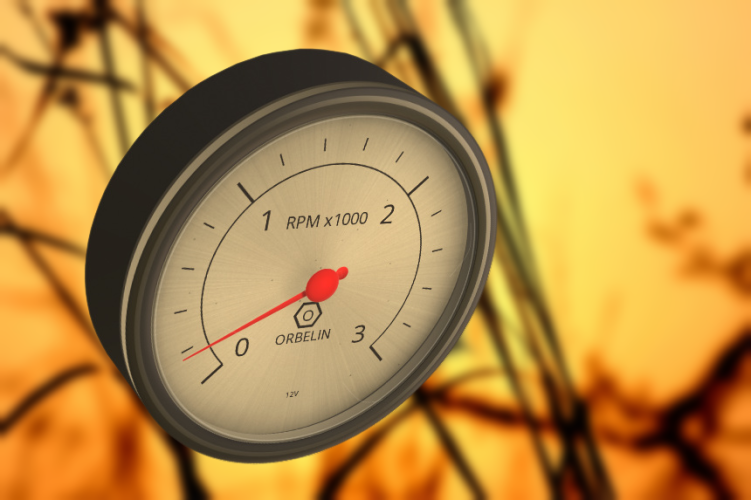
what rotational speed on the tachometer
200 rpm
